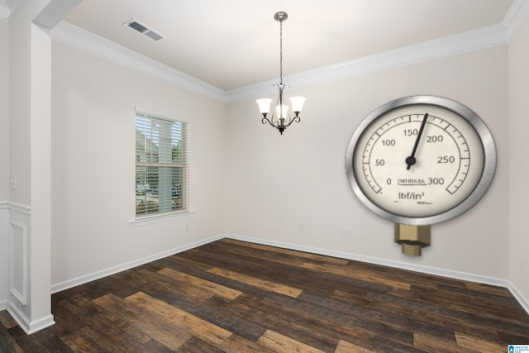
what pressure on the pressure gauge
170 psi
